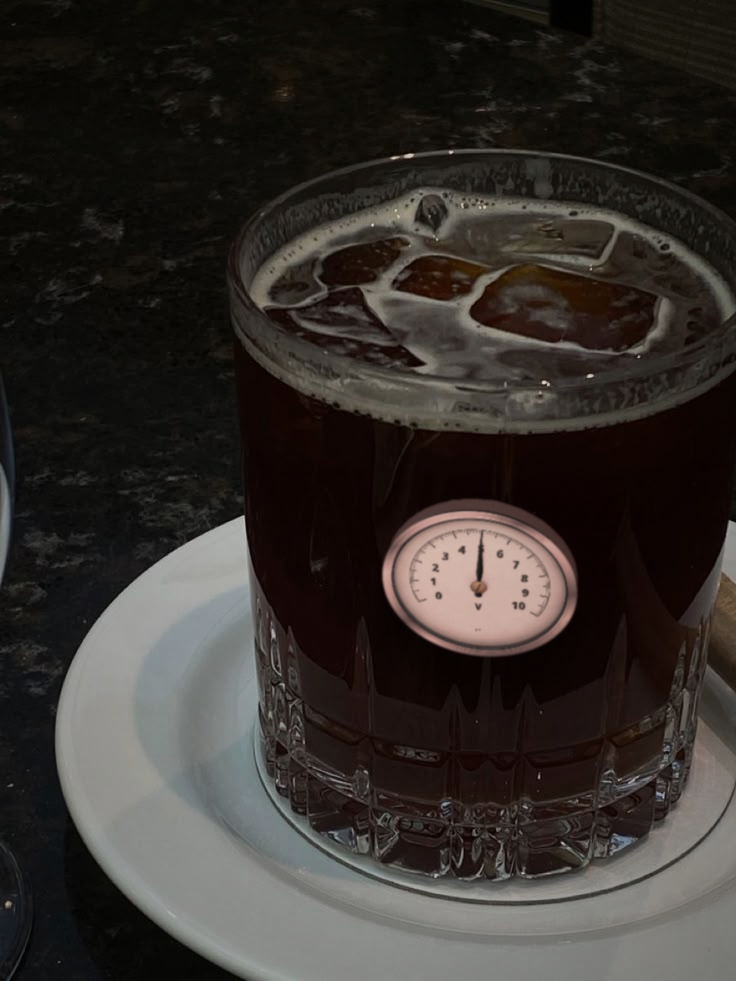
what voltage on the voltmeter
5 V
